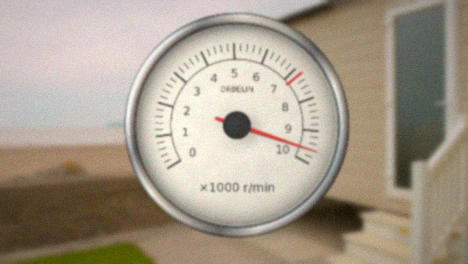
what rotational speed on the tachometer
9600 rpm
